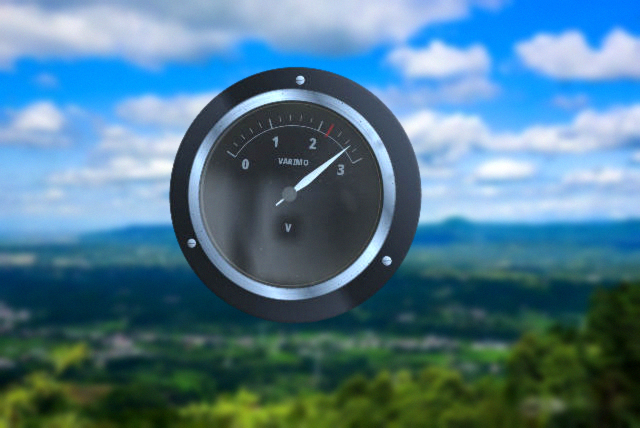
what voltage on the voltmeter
2.7 V
